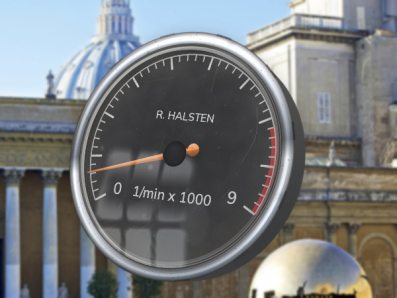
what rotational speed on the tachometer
600 rpm
